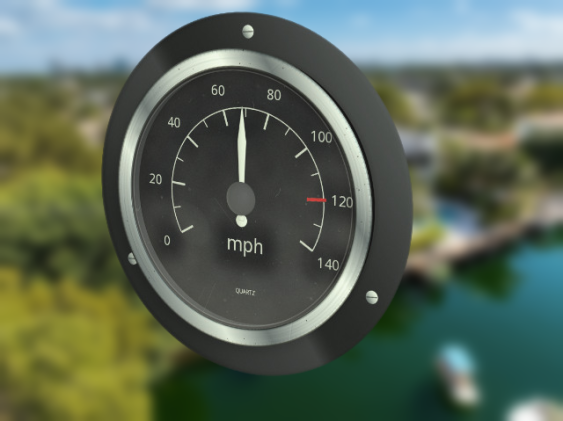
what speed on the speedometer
70 mph
